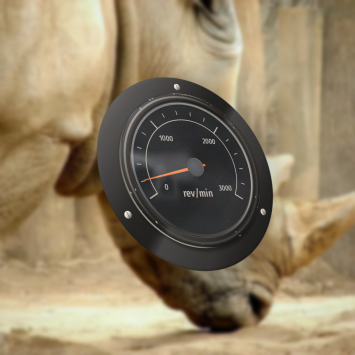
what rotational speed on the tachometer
200 rpm
